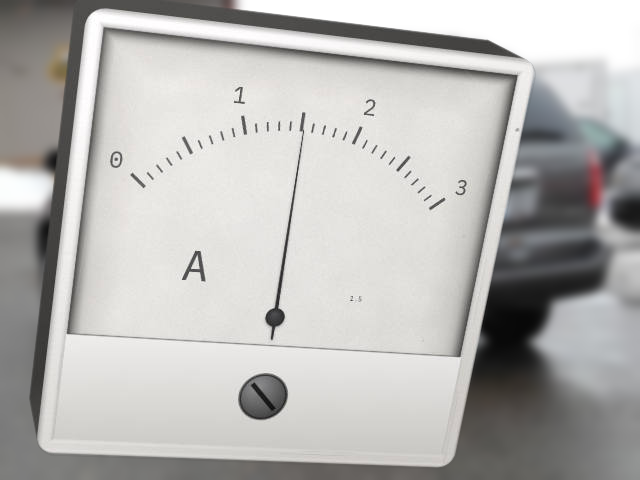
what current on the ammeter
1.5 A
